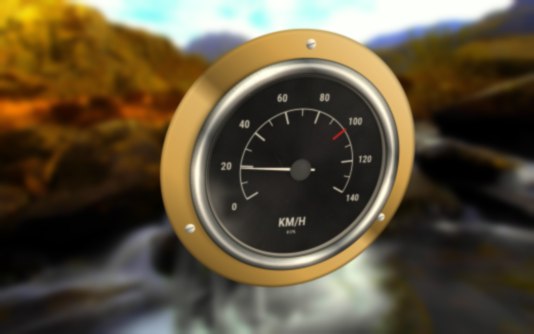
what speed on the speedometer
20 km/h
